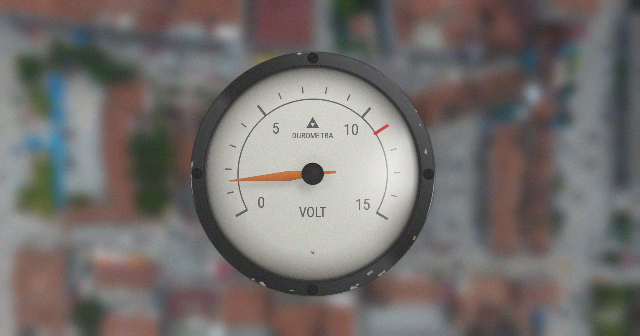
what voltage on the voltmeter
1.5 V
